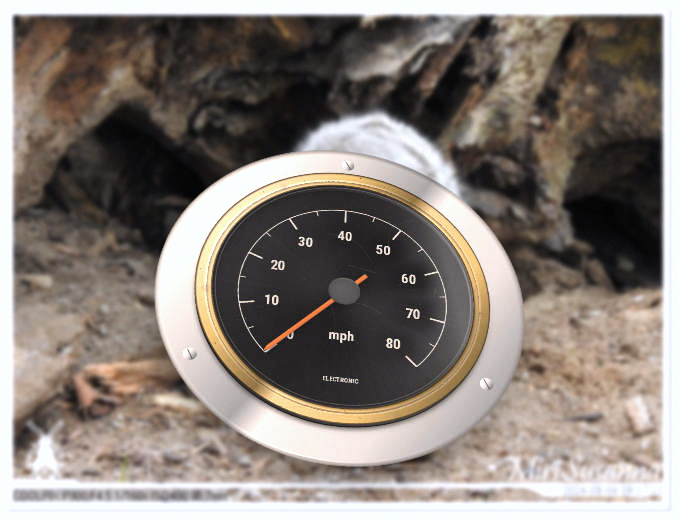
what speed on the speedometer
0 mph
